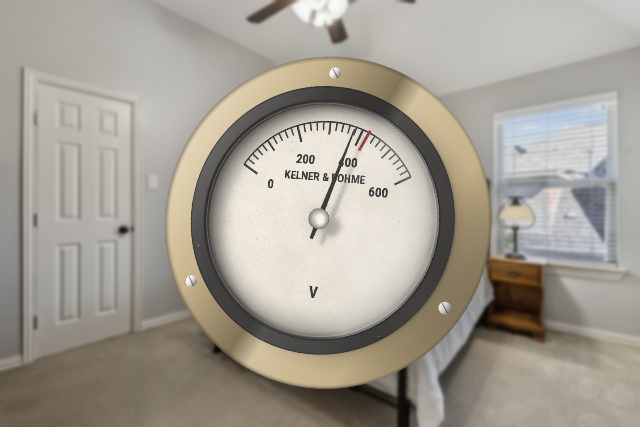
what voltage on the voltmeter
380 V
